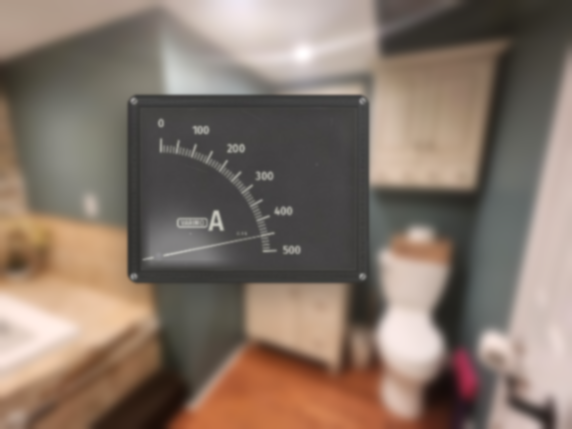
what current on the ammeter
450 A
